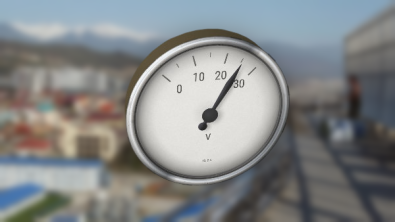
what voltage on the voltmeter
25 V
